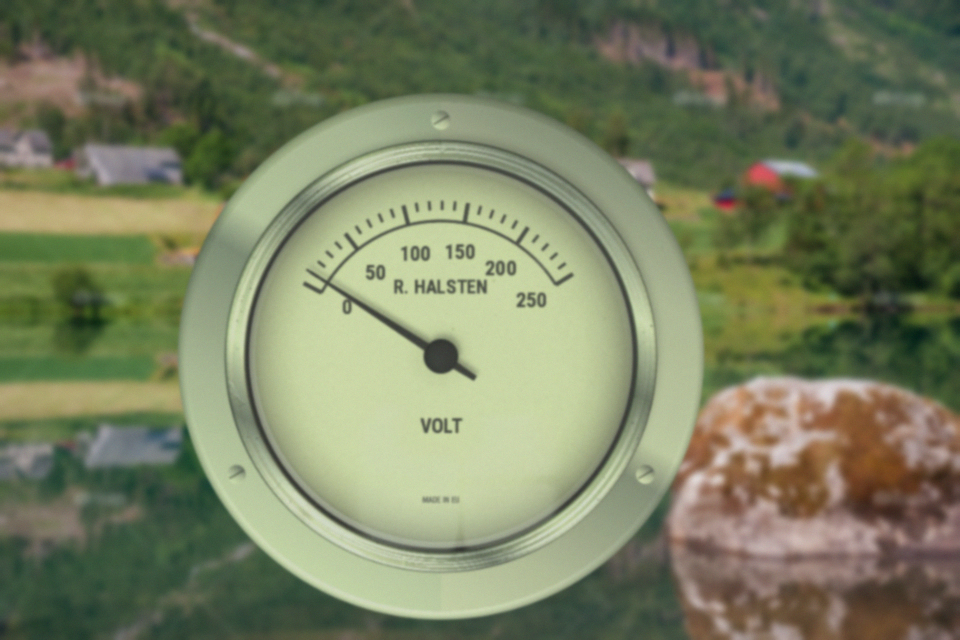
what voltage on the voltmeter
10 V
